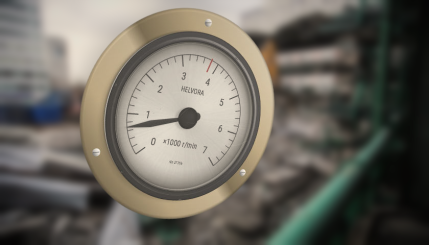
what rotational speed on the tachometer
700 rpm
